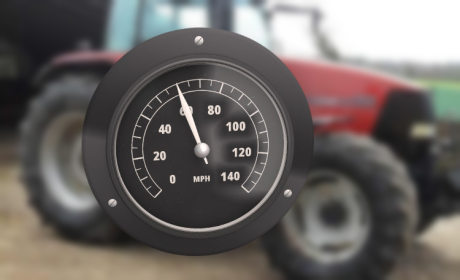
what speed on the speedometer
60 mph
